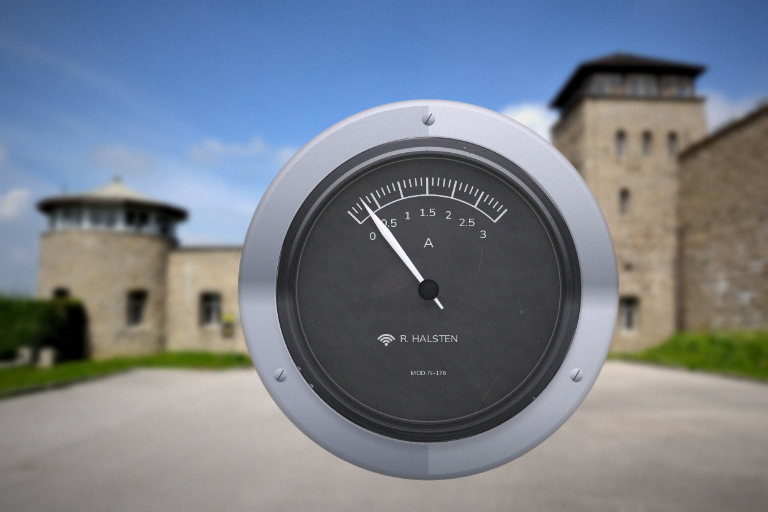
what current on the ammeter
0.3 A
